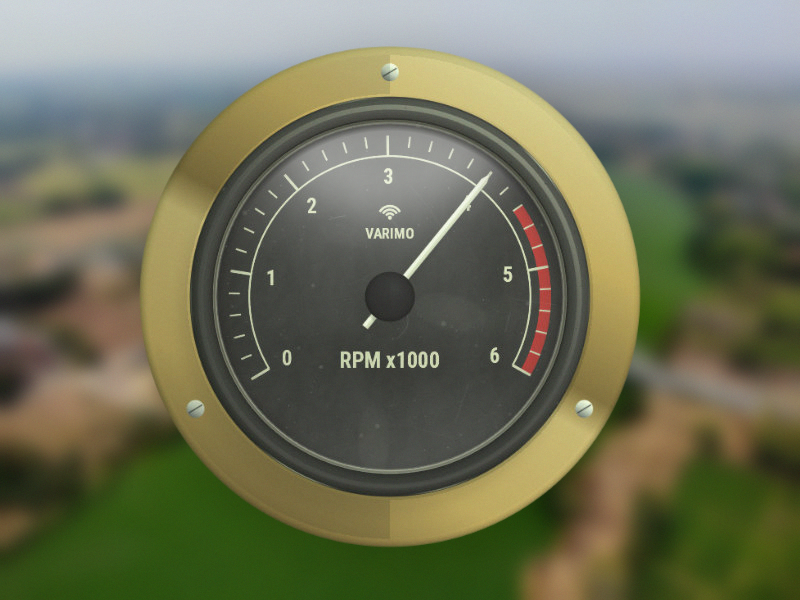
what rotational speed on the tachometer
4000 rpm
